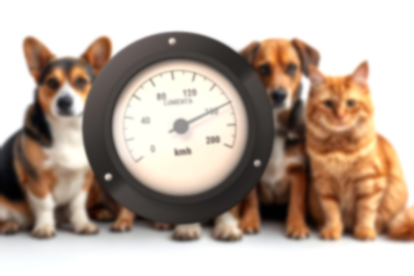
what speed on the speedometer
160 km/h
